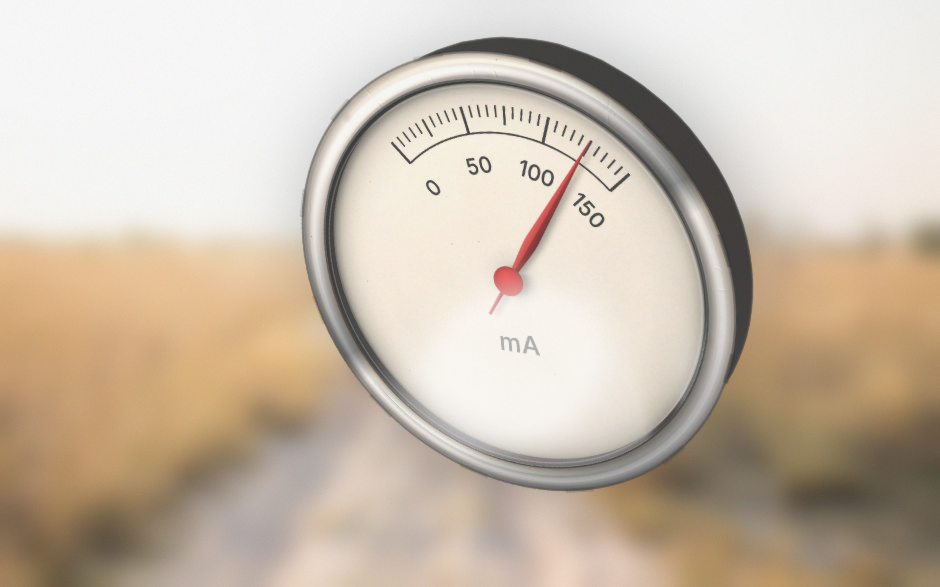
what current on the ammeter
125 mA
